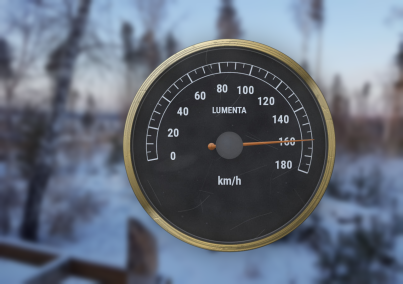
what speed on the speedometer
160 km/h
